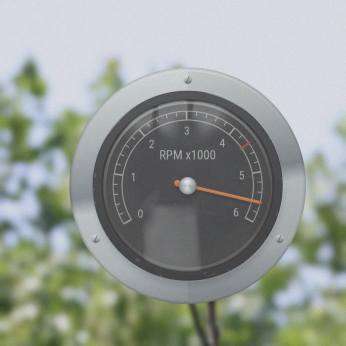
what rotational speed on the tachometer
5600 rpm
